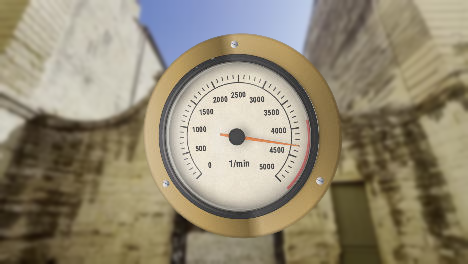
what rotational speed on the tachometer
4300 rpm
